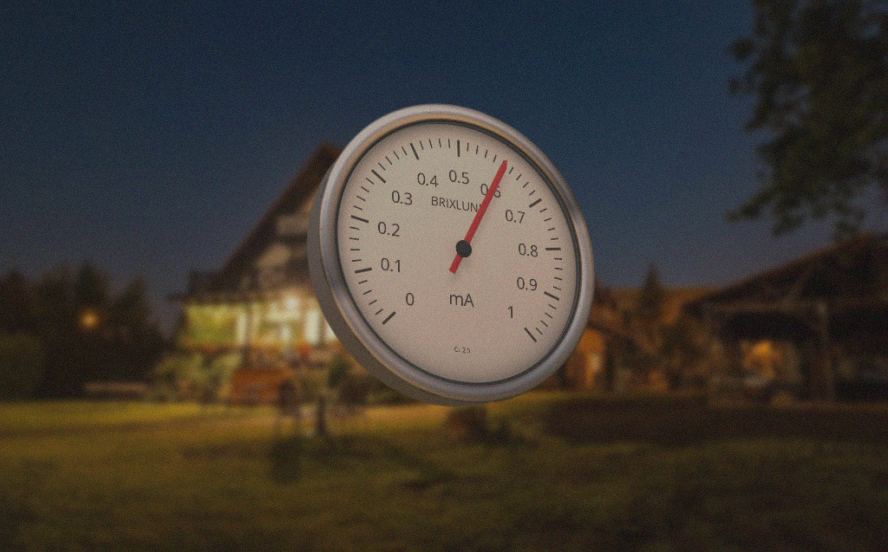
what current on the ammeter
0.6 mA
